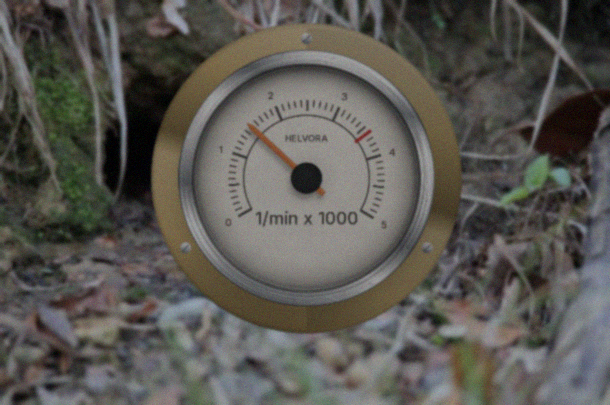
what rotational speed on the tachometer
1500 rpm
